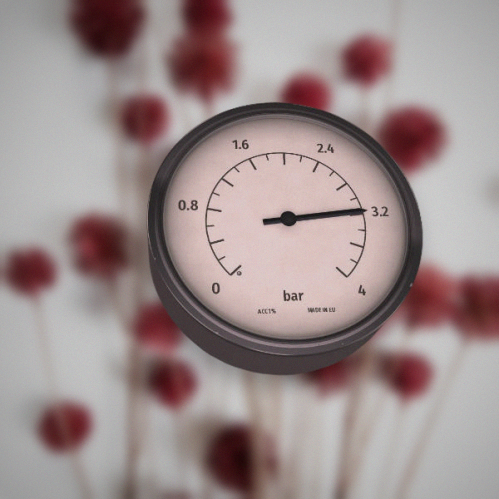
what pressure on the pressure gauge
3.2 bar
